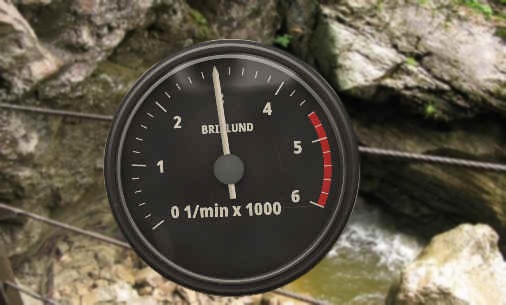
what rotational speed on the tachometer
3000 rpm
